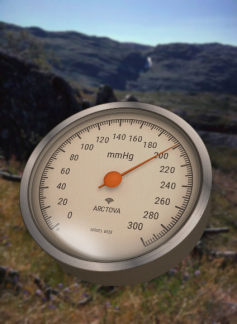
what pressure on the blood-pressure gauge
200 mmHg
